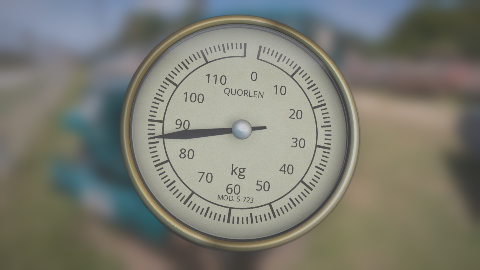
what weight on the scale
86 kg
